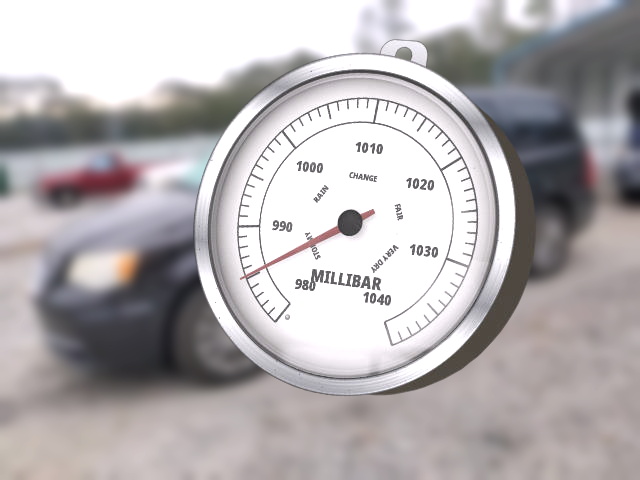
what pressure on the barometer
985 mbar
